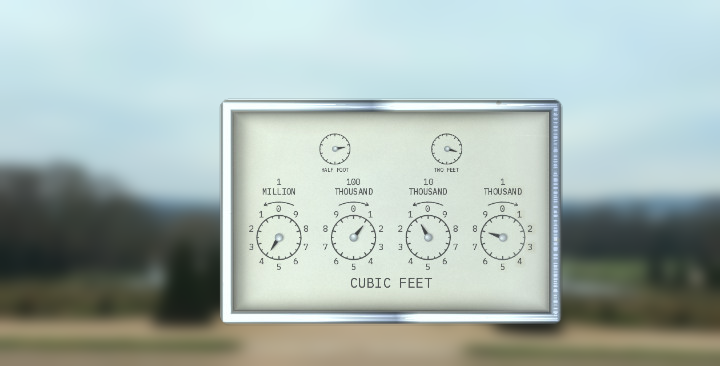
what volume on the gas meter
410800 ft³
